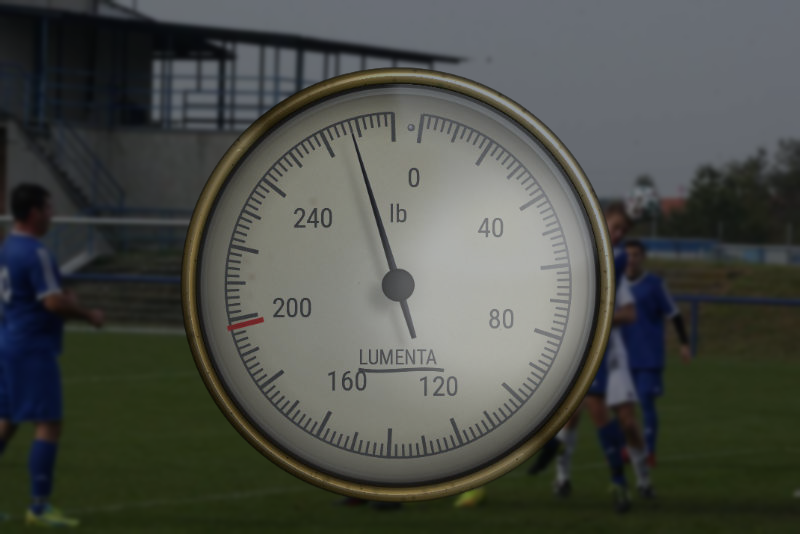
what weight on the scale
268 lb
